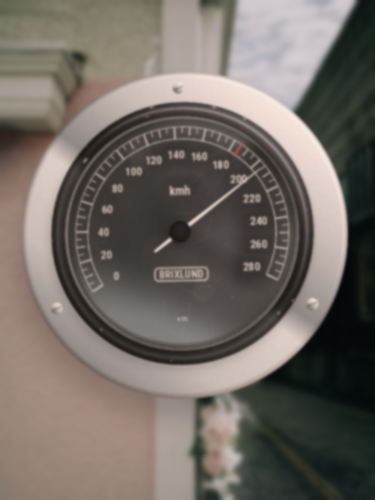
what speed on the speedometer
205 km/h
